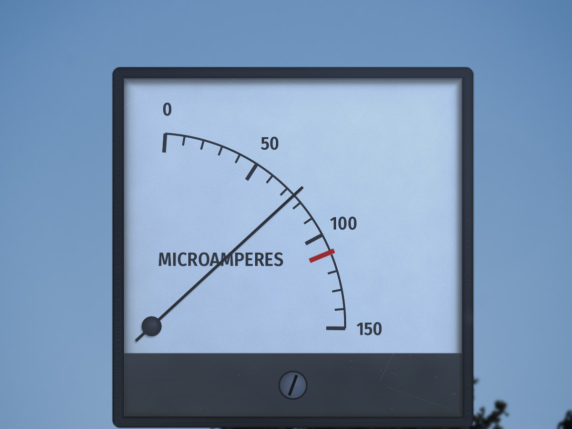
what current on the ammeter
75 µA
